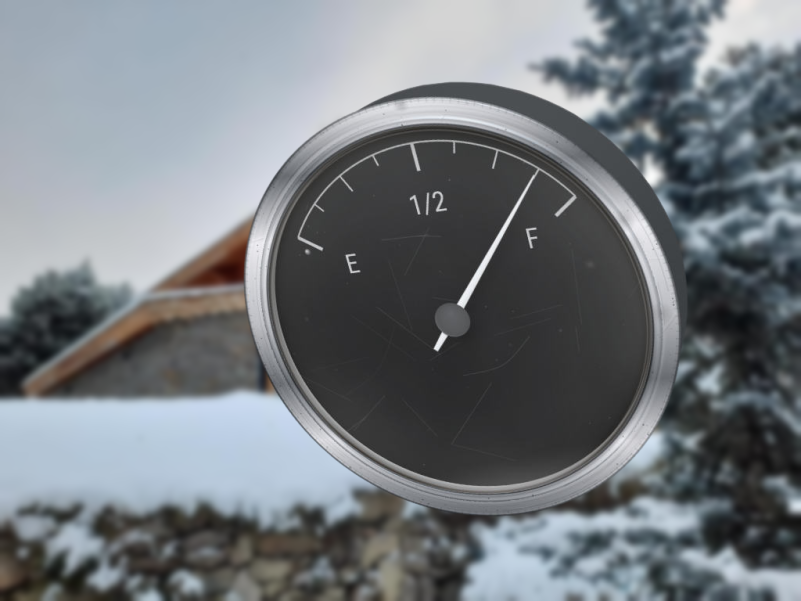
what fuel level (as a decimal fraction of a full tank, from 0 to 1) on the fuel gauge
0.875
